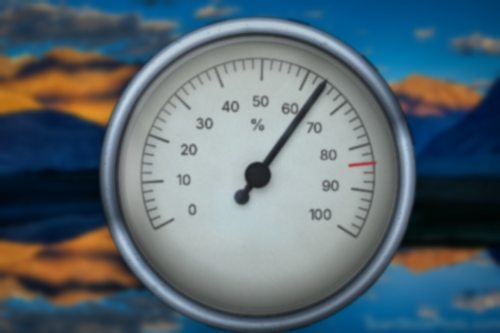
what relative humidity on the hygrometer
64 %
